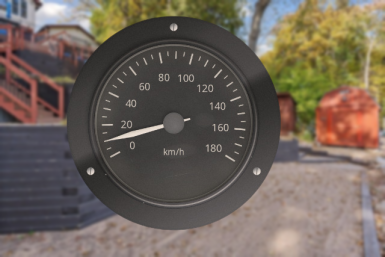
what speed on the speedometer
10 km/h
